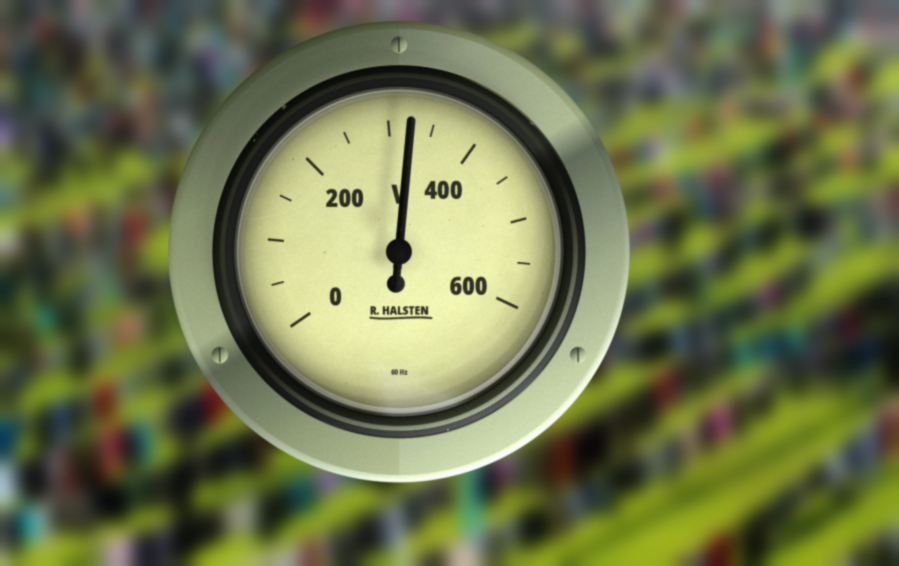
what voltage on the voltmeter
325 V
